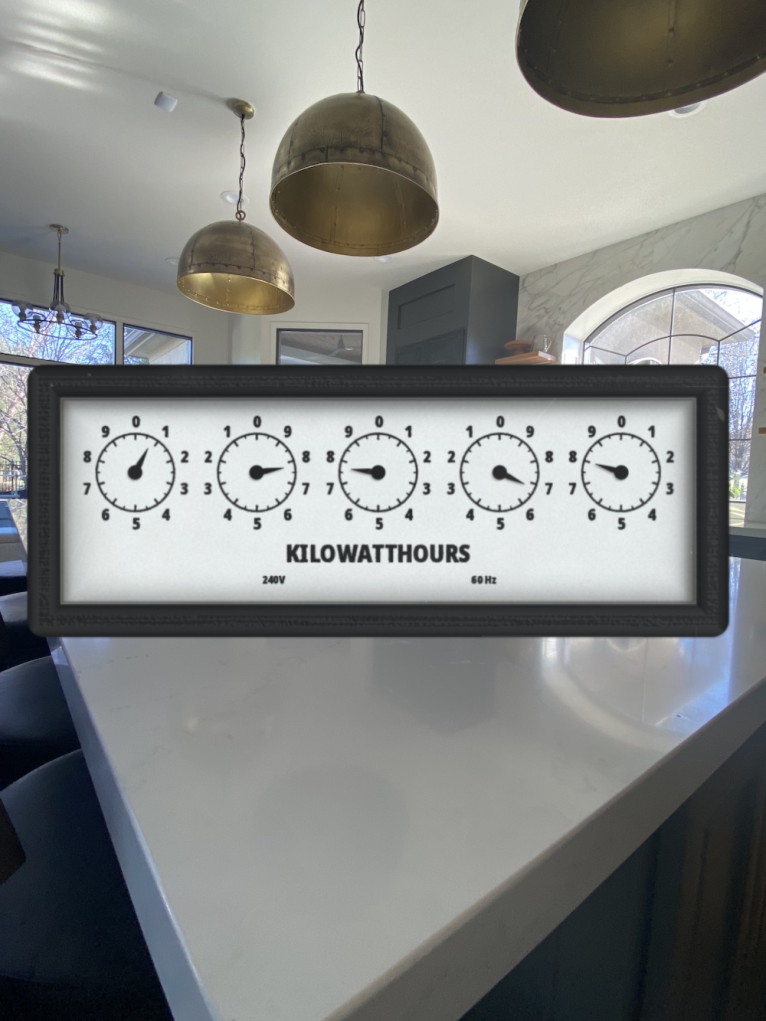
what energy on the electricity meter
7768 kWh
